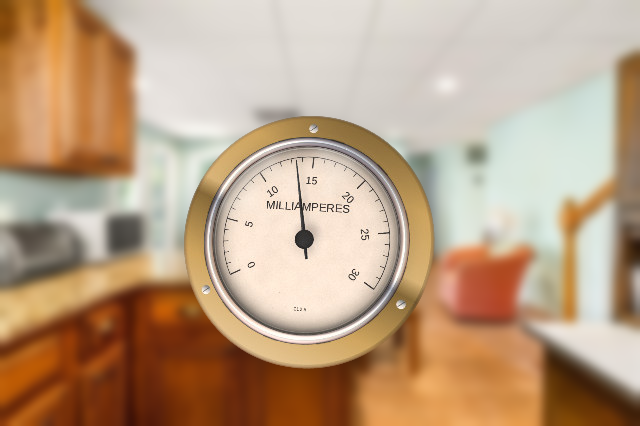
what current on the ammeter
13.5 mA
